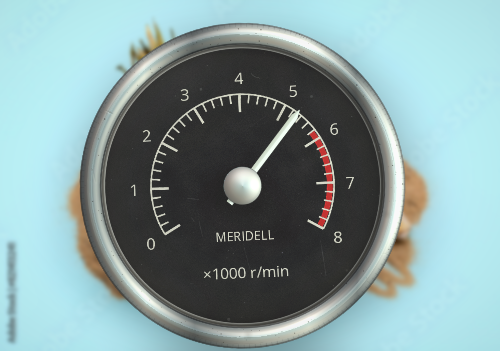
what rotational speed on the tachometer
5300 rpm
